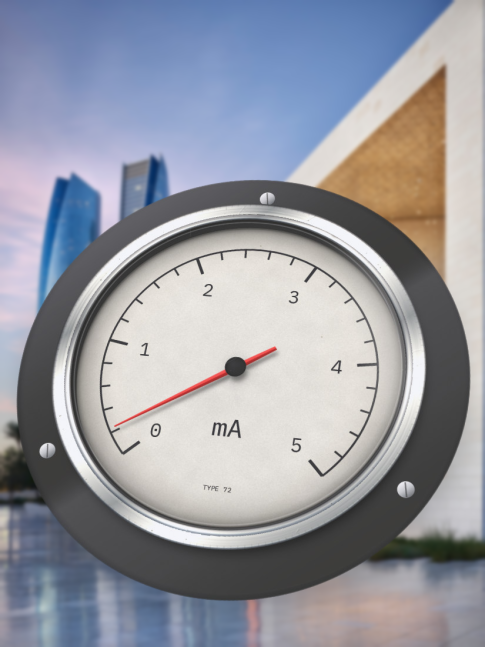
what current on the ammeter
0.2 mA
